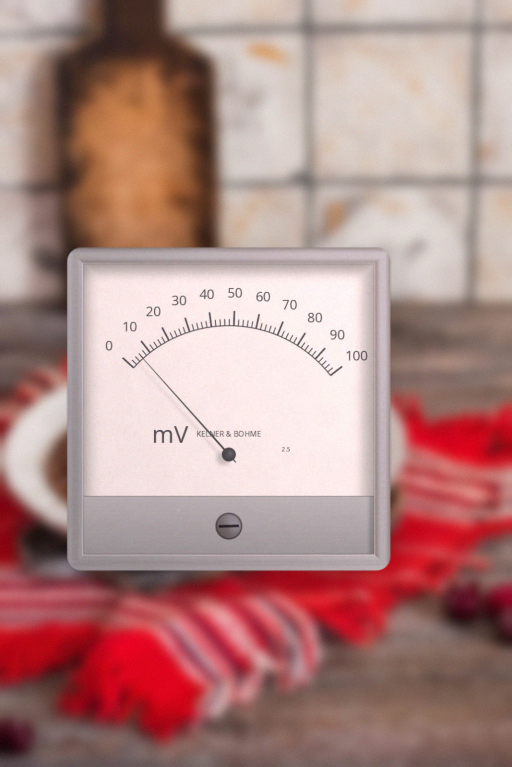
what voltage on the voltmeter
6 mV
